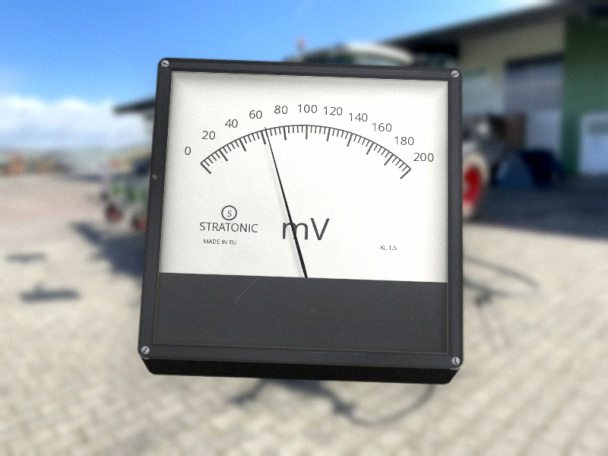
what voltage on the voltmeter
64 mV
